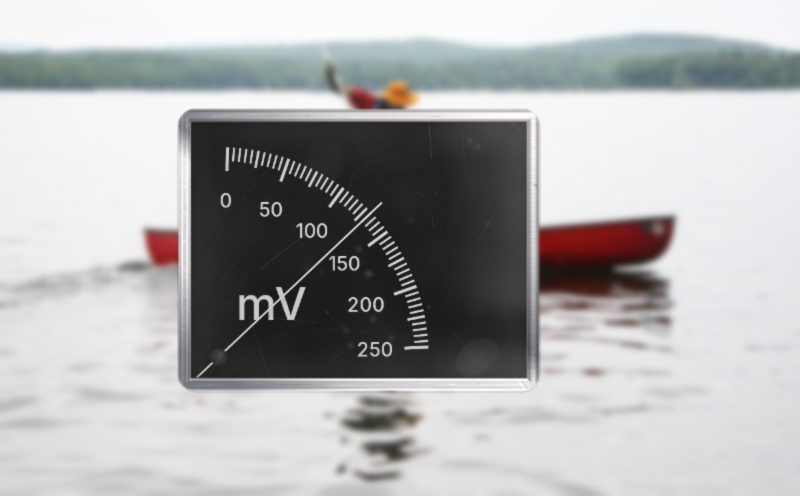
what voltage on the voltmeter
130 mV
